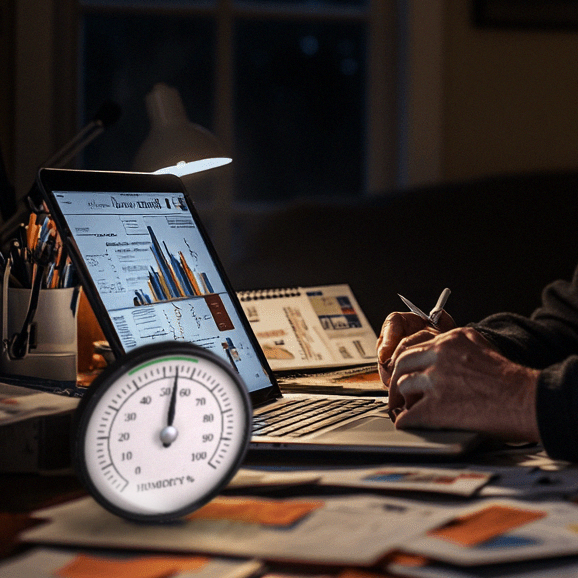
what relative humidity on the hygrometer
54 %
